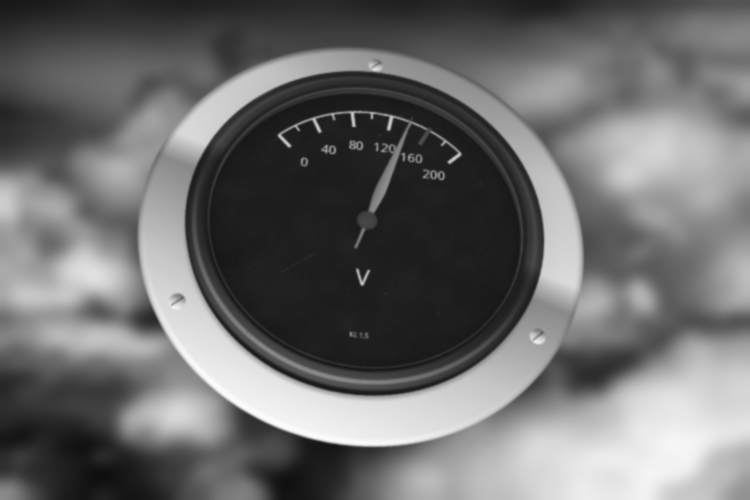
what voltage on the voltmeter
140 V
